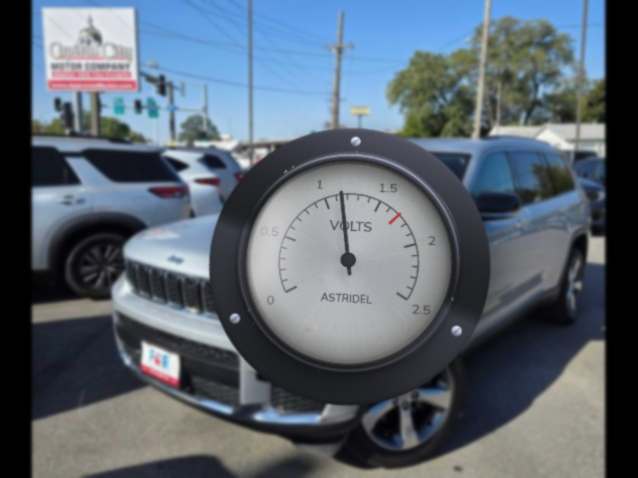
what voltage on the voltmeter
1.15 V
